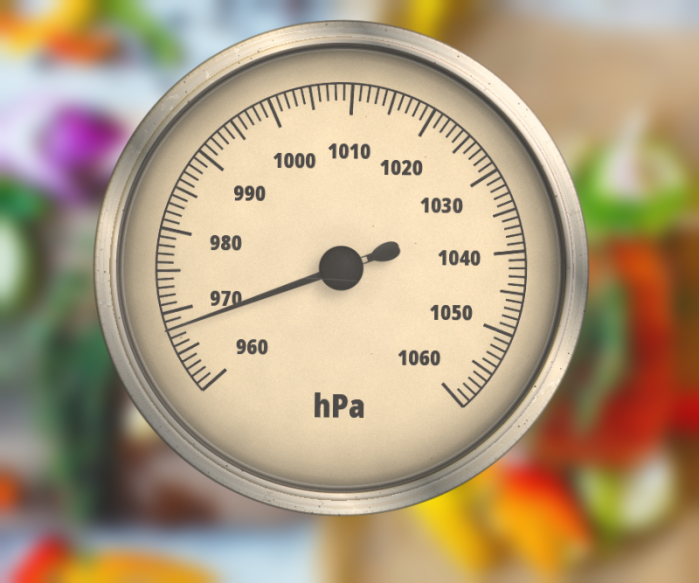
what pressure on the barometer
968 hPa
